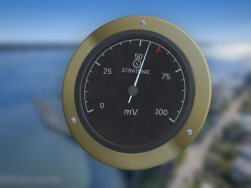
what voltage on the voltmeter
55 mV
